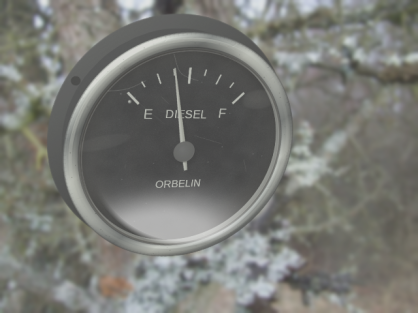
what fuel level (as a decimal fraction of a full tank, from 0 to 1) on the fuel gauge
0.375
